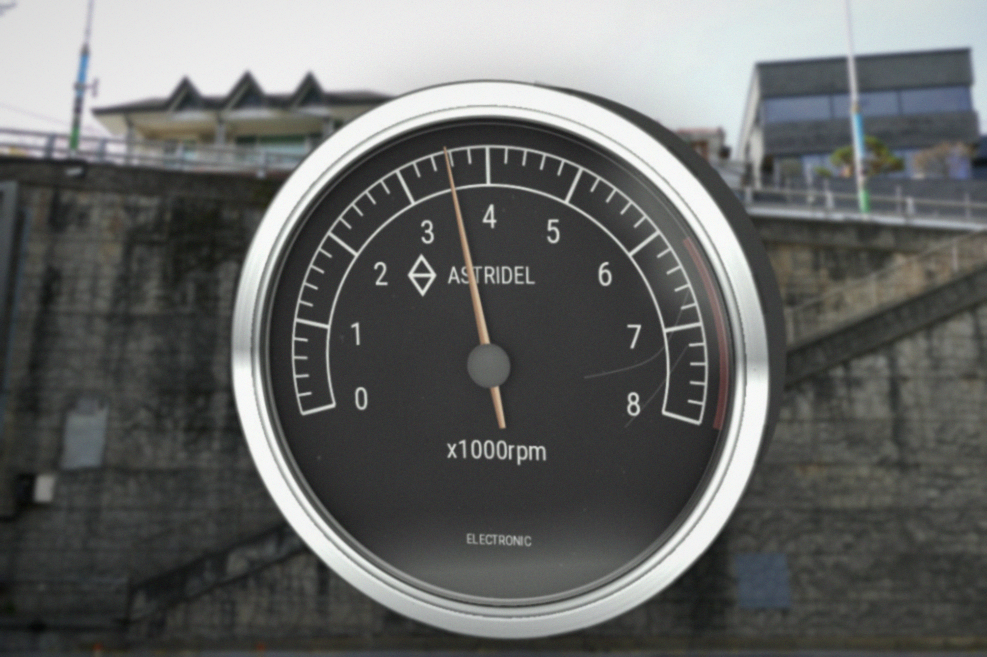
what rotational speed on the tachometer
3600 rpm
